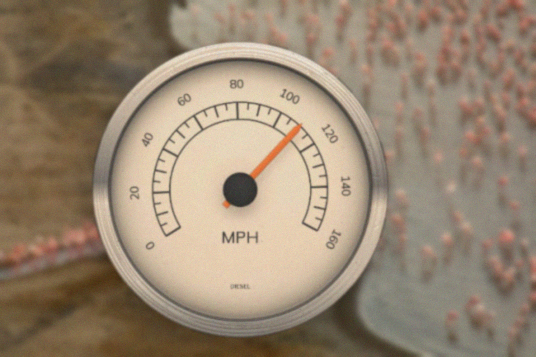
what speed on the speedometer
110 mph
